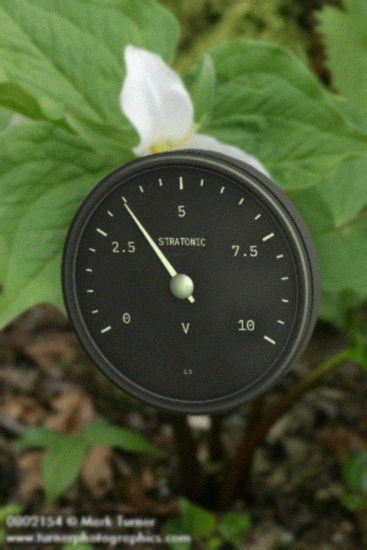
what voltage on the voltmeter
3.5 V
